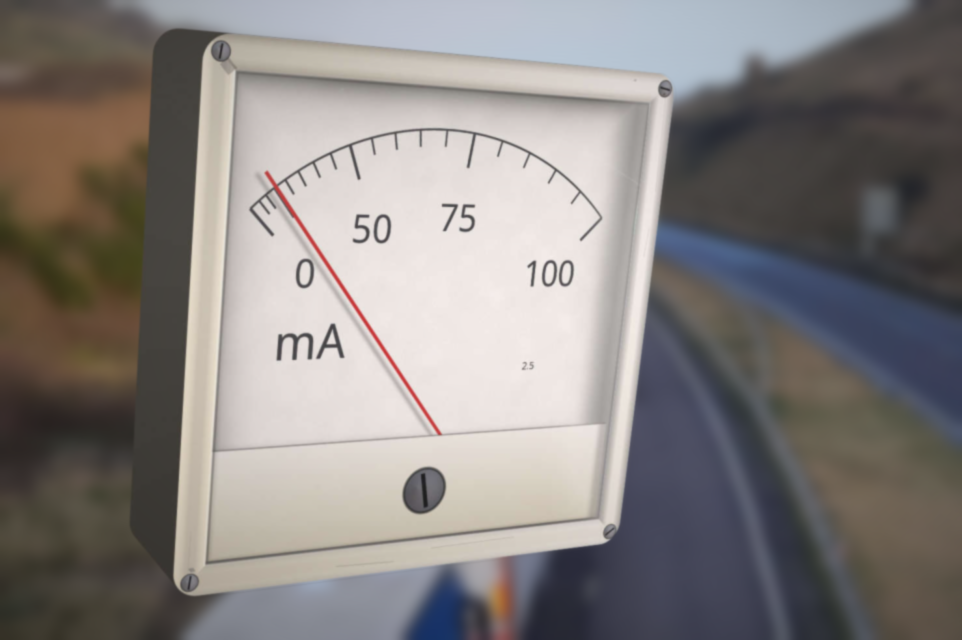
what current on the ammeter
25 mA
